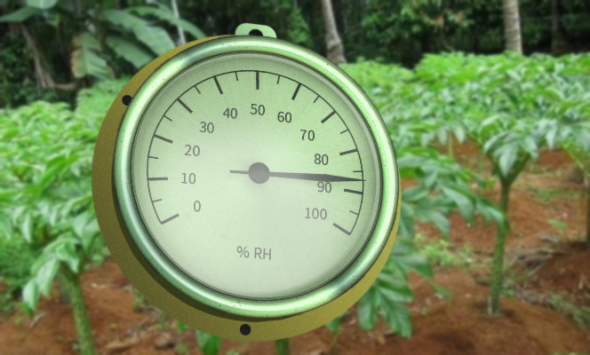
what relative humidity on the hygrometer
87.5 %
